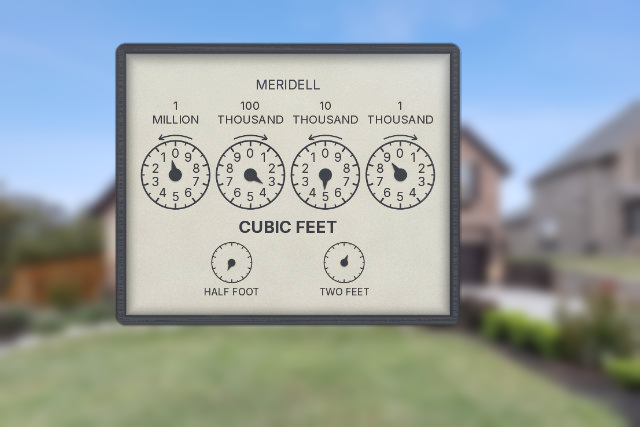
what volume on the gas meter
34900 ft³
